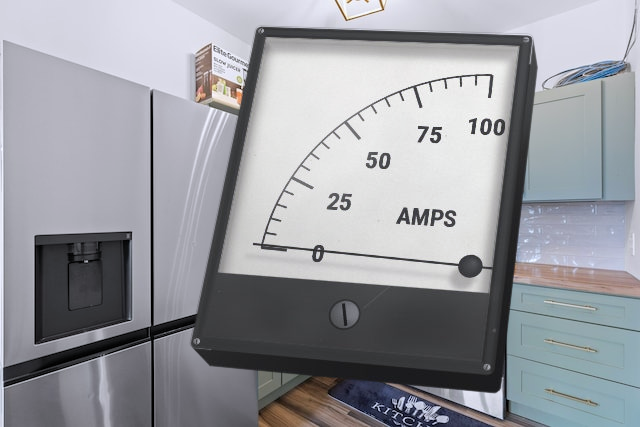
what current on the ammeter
0 A
